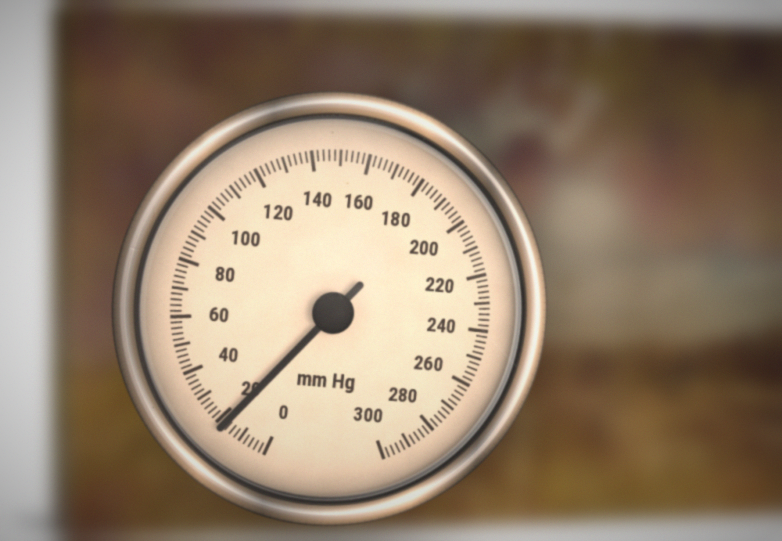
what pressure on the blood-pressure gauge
18 mmHg
